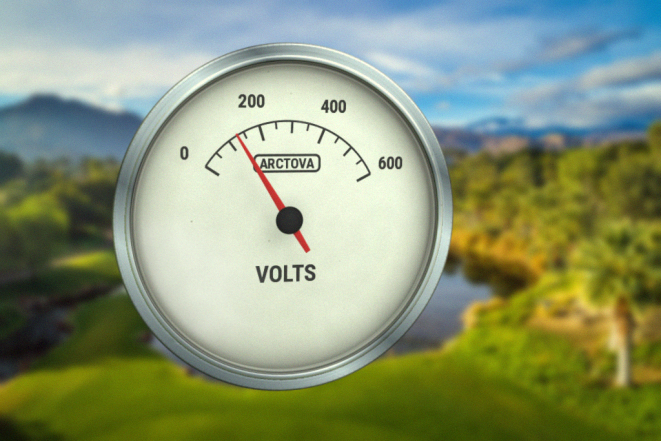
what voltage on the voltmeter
125 V
